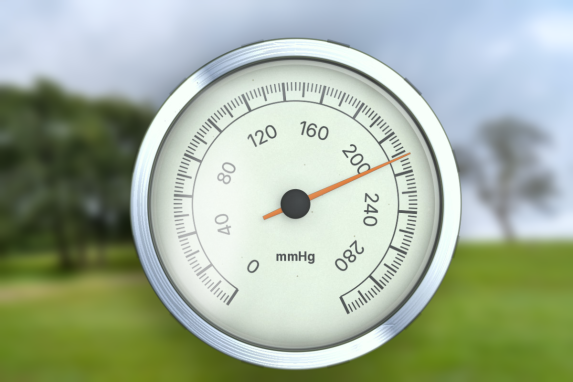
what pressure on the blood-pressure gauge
212 mmHg
